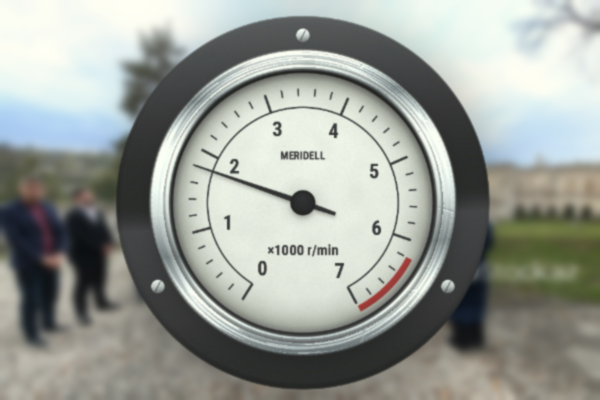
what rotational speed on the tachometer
1800 rpm
